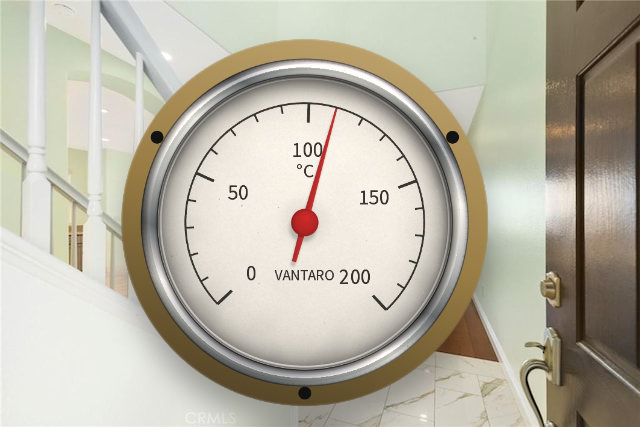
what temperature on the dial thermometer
110 °C
